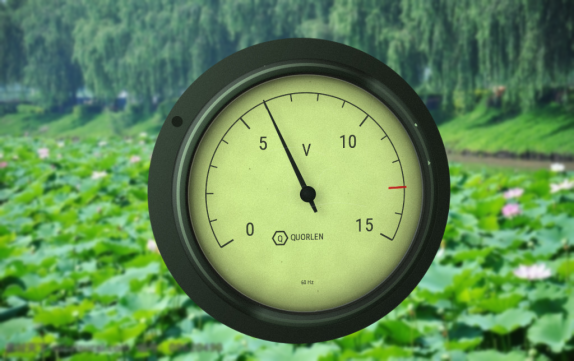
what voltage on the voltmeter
6 V
